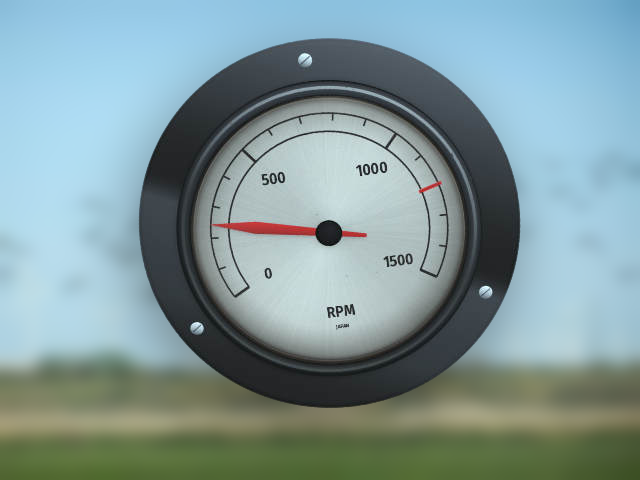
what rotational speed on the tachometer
250 rpm
